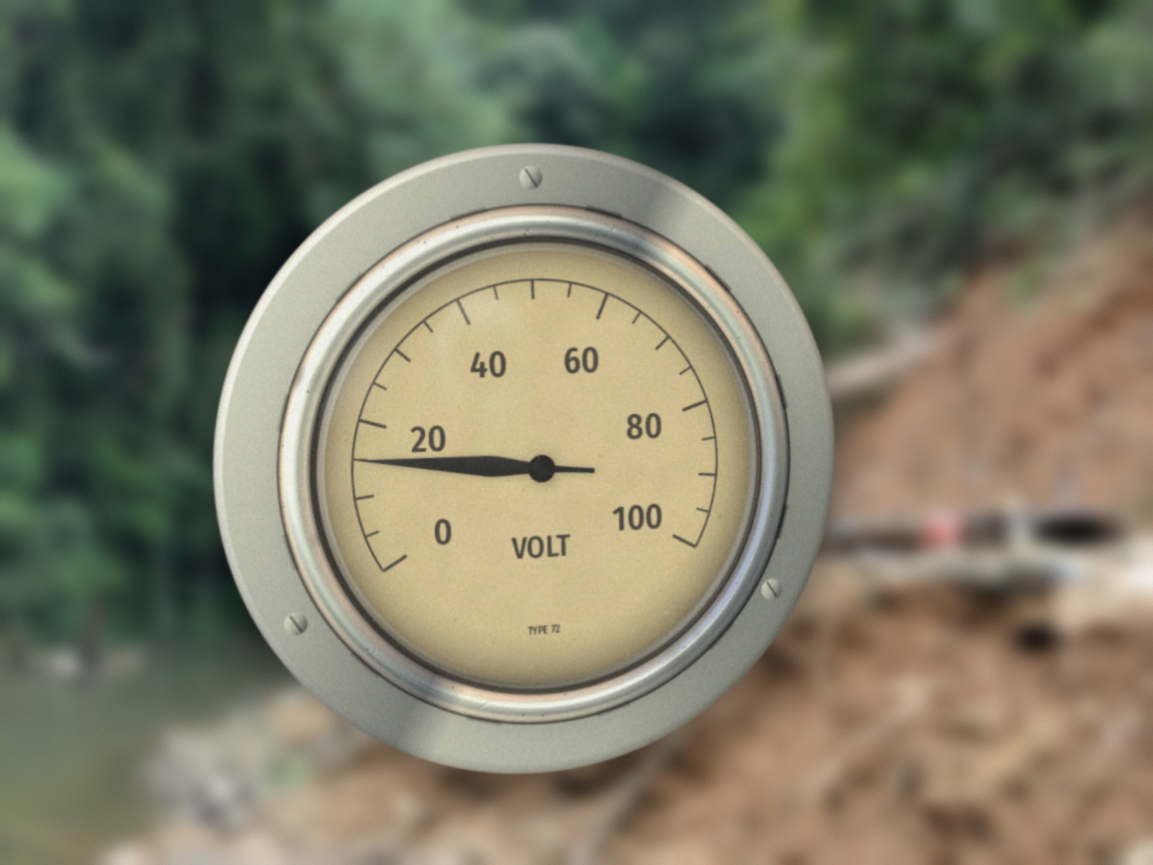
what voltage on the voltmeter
15 V
